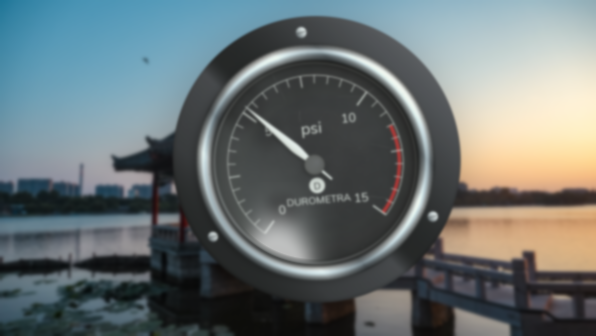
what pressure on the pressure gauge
5.25 psi
